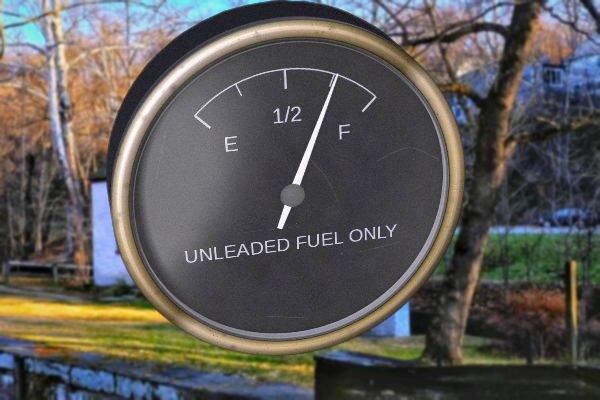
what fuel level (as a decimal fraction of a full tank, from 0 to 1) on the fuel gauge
0.75
